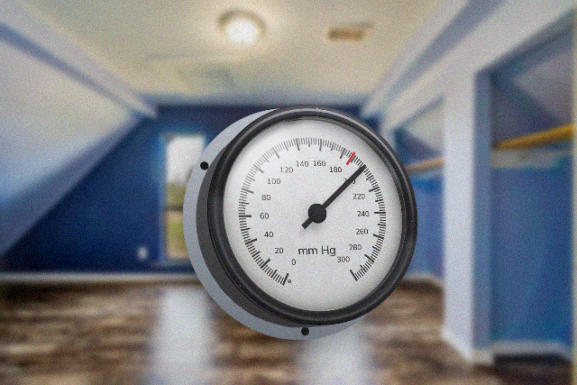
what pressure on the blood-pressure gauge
200 mmHg
